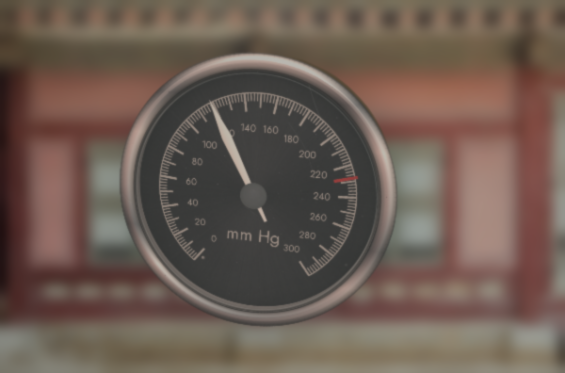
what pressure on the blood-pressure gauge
120 mmHg
